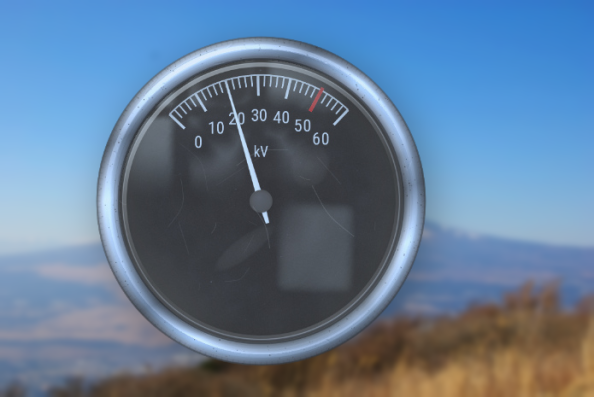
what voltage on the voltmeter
20 kV
